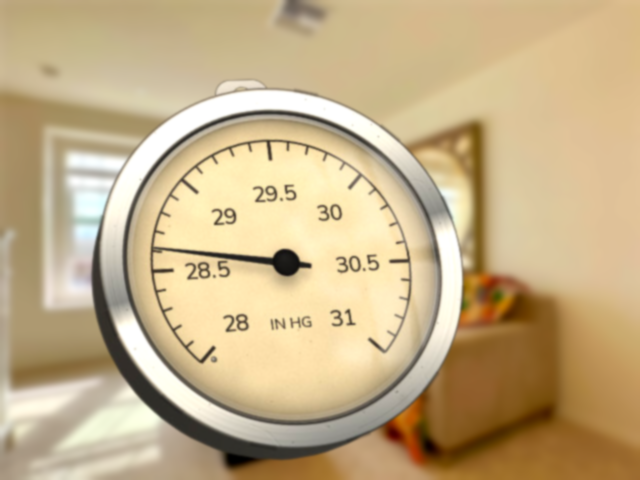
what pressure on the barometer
28.6 inHg
